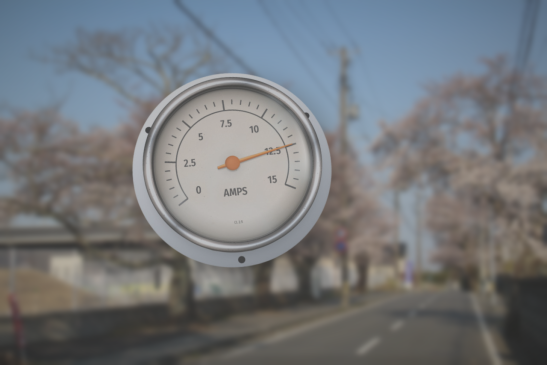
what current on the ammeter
12.5 A
